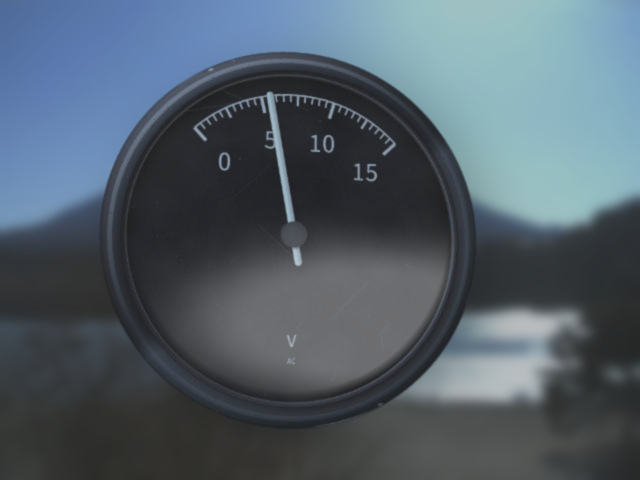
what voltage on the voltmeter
5.5 V
